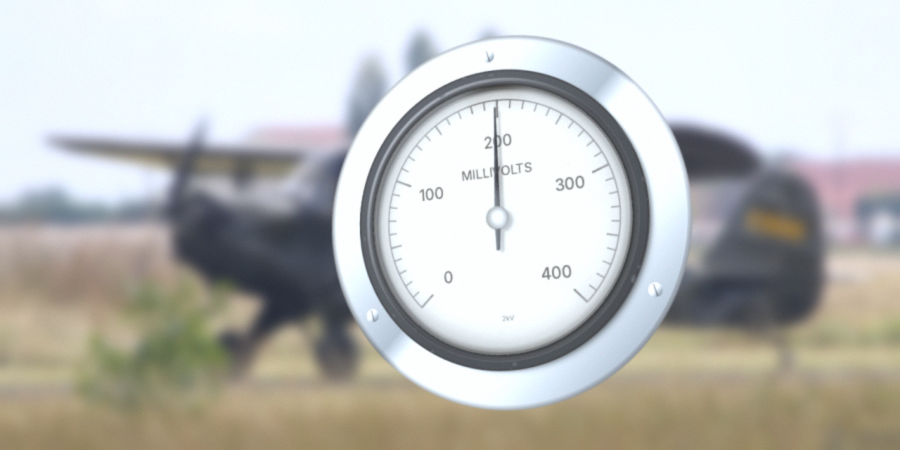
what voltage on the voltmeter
200 mV
